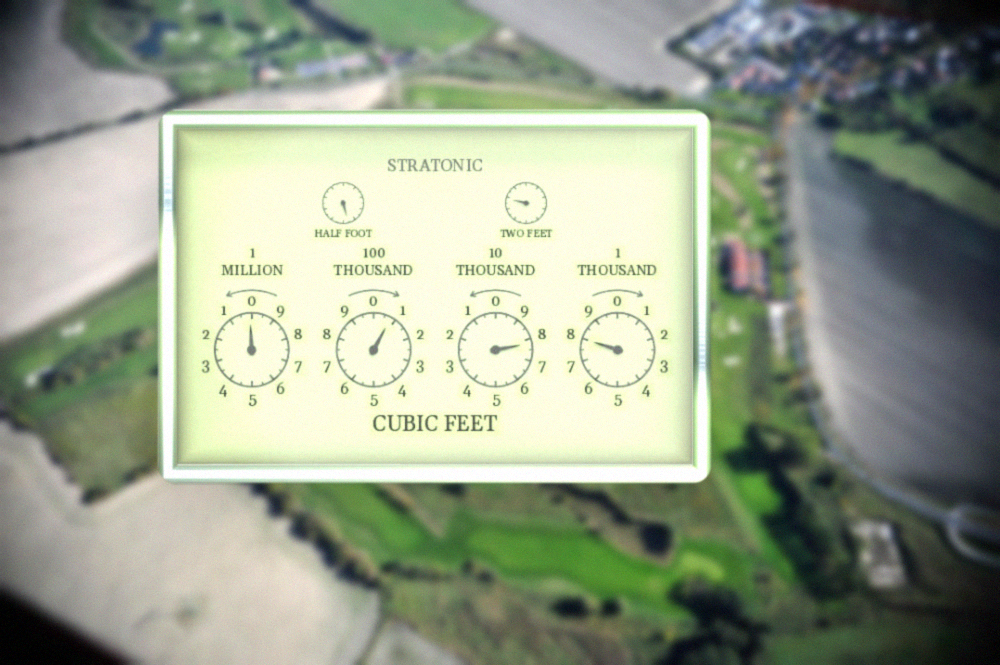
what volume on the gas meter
7800 ft³
